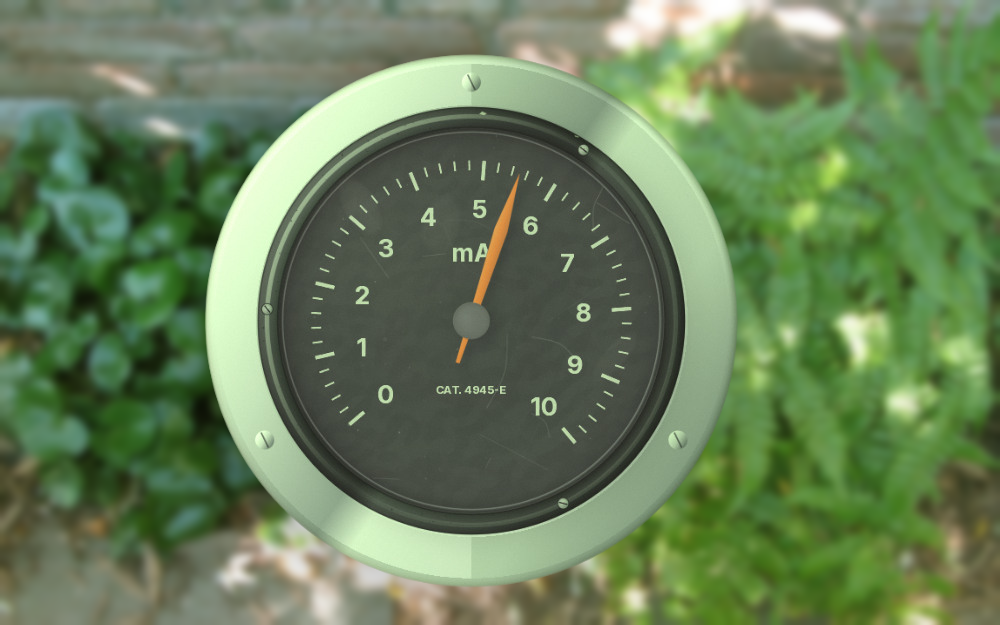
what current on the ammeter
5.5 mA
